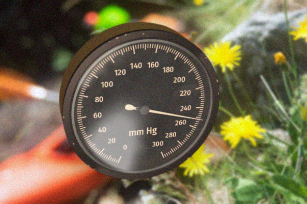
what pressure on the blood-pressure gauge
250 mmHg
